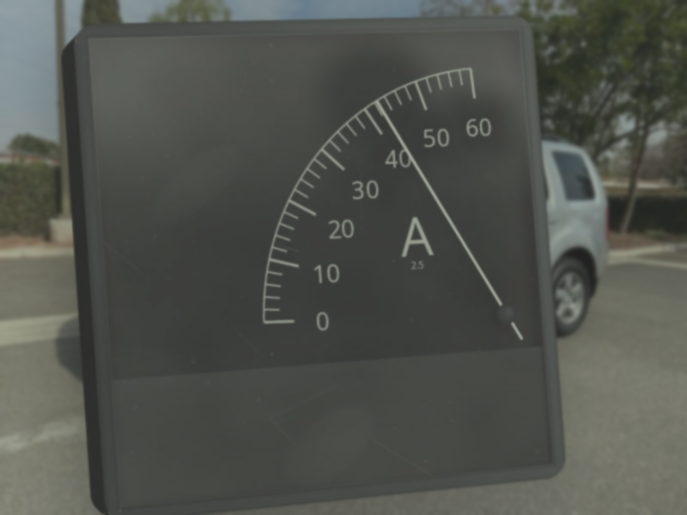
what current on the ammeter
42 A
